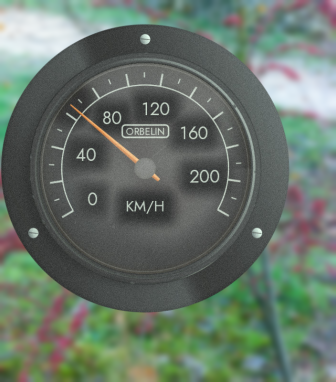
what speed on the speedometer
65 km/h
